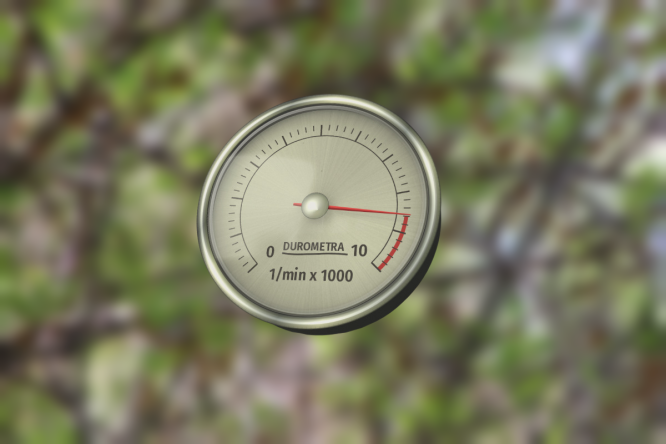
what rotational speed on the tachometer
8600 rpm
